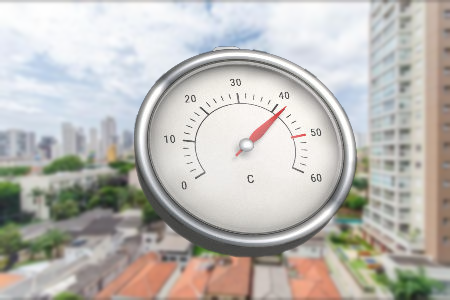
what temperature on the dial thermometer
42 °C
